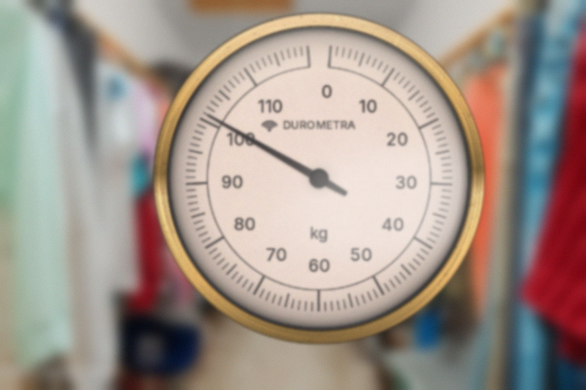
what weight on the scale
101 kg
